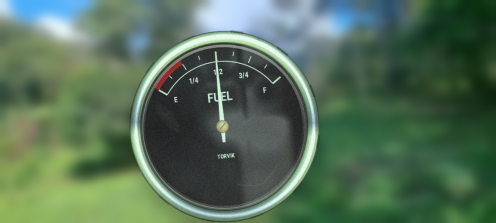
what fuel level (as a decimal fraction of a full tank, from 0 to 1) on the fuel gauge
0.5
